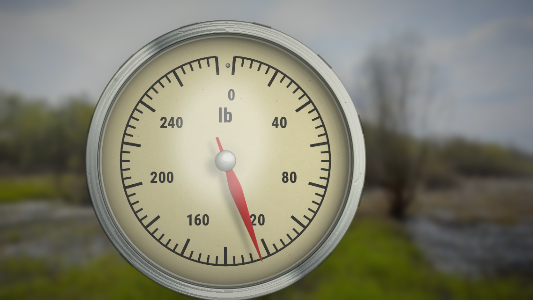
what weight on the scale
124 lb
